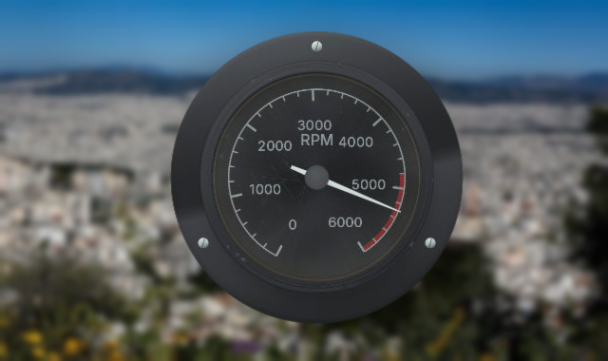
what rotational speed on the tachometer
5300 rpm
